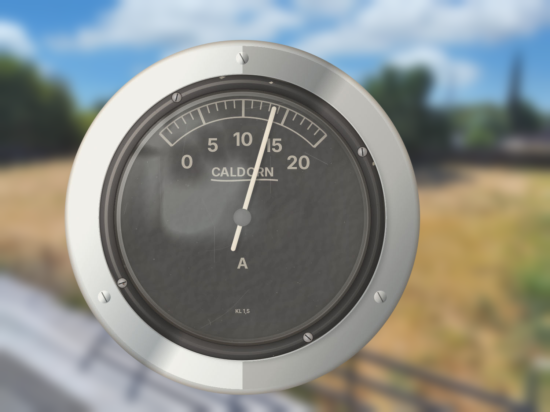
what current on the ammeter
13.5 A
